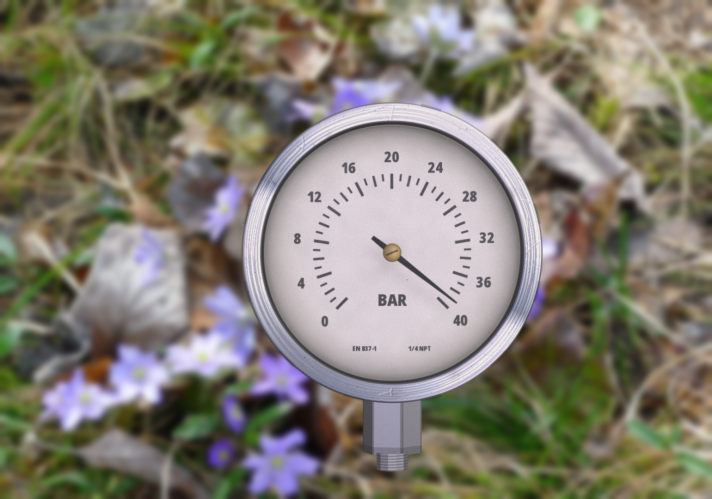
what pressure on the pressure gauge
39 bar
